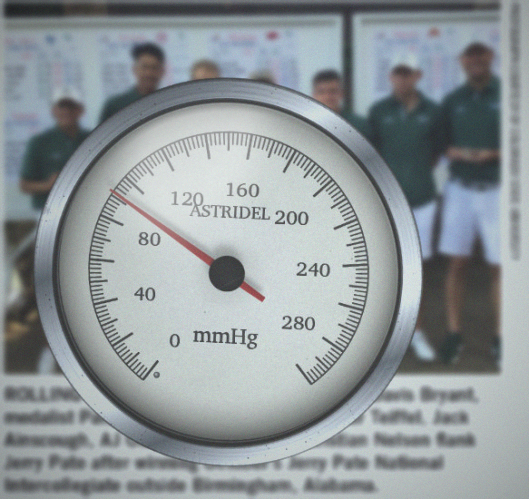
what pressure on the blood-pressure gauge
92 mmHg
